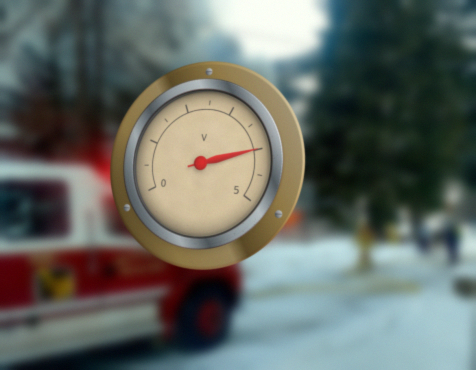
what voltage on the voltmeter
4 V
